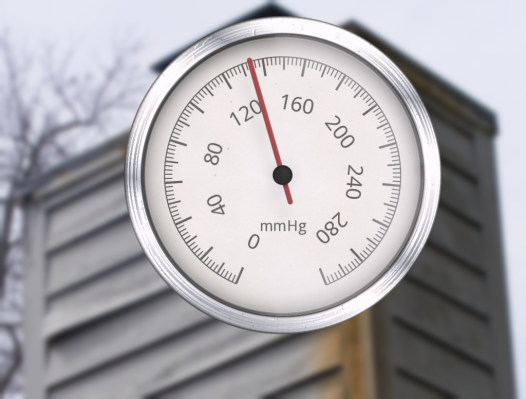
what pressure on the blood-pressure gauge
134 mmHg
